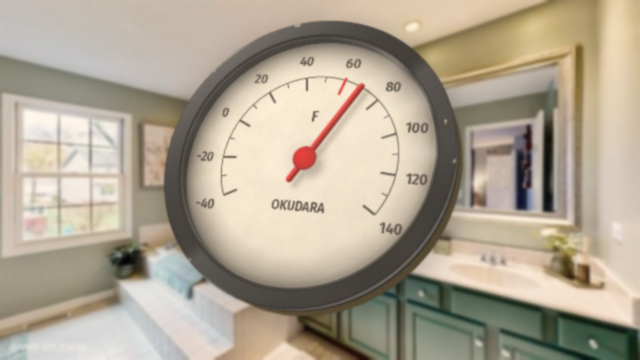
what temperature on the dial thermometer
70 °F
